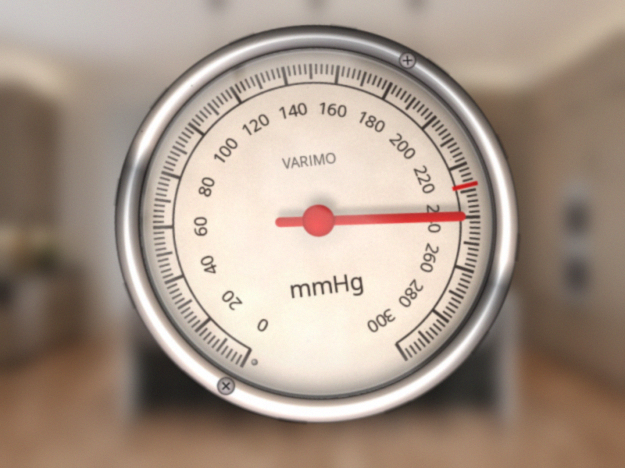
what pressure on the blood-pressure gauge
240 mmHg
